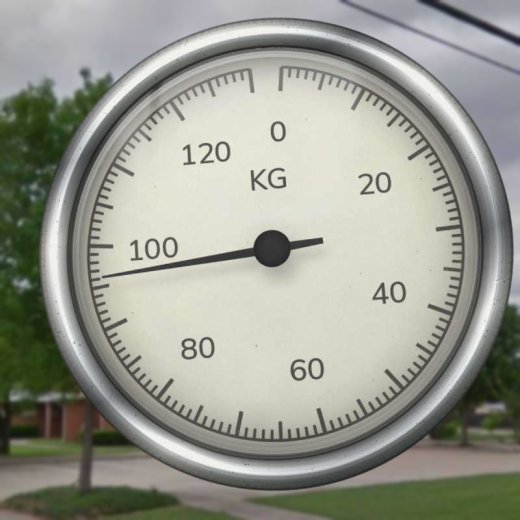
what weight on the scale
96 kg
